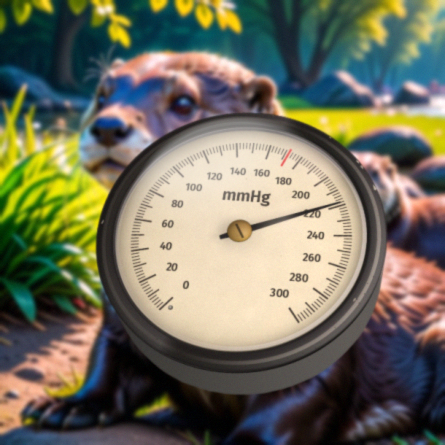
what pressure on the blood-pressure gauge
220 mmHg
